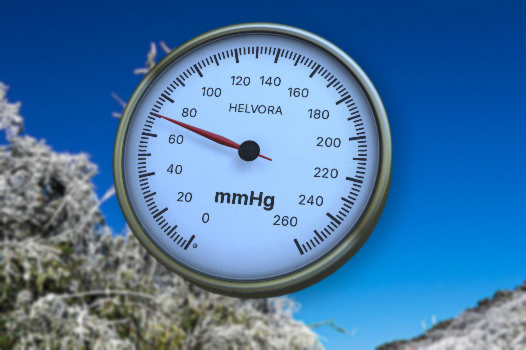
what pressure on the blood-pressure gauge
70 mmHg
